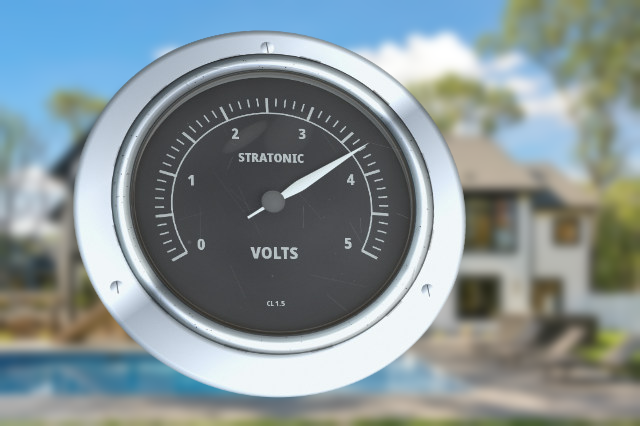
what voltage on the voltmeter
3.7 V
